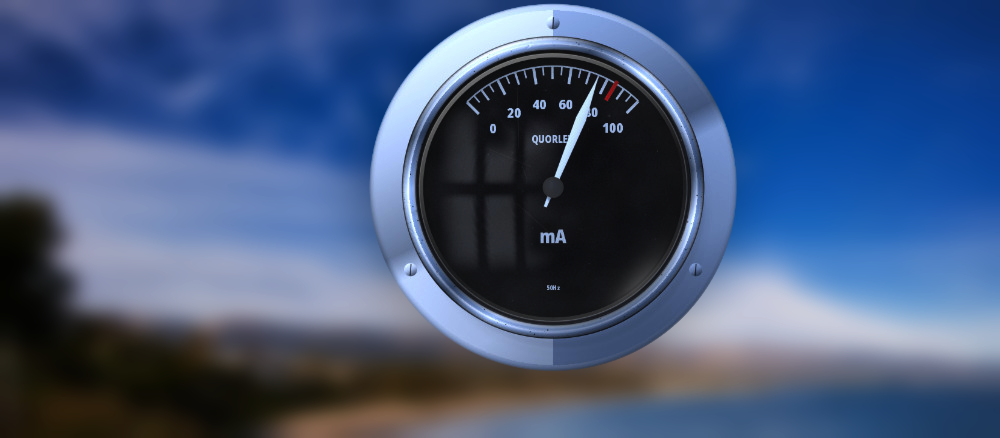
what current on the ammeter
75 mA
